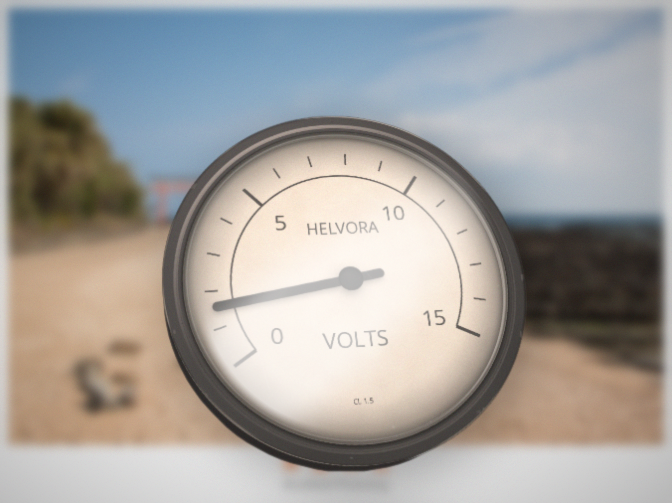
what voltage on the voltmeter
1.5 V
